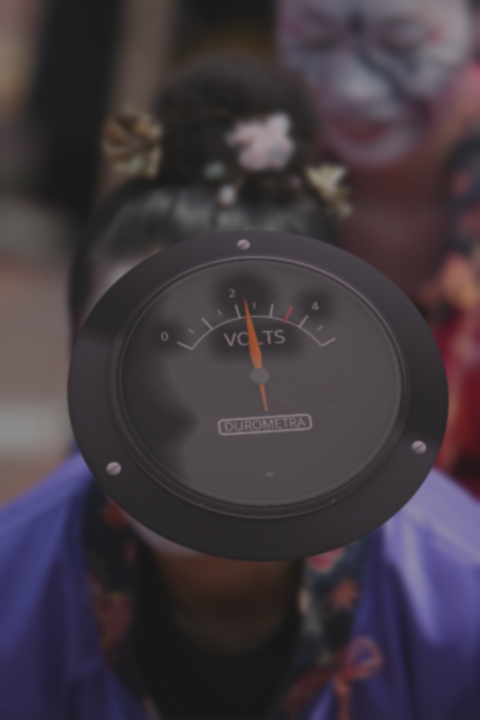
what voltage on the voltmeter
2.25 V
